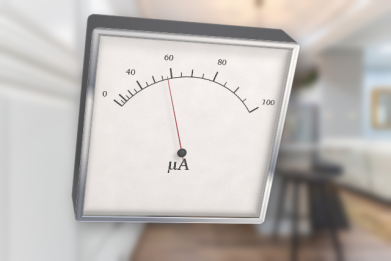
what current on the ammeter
57.5 µA
